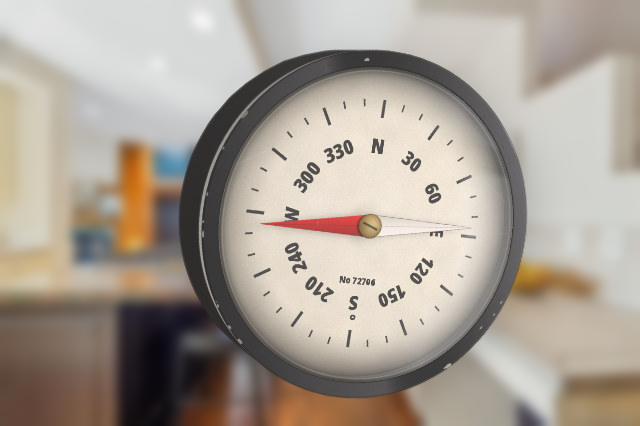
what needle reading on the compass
265 °
